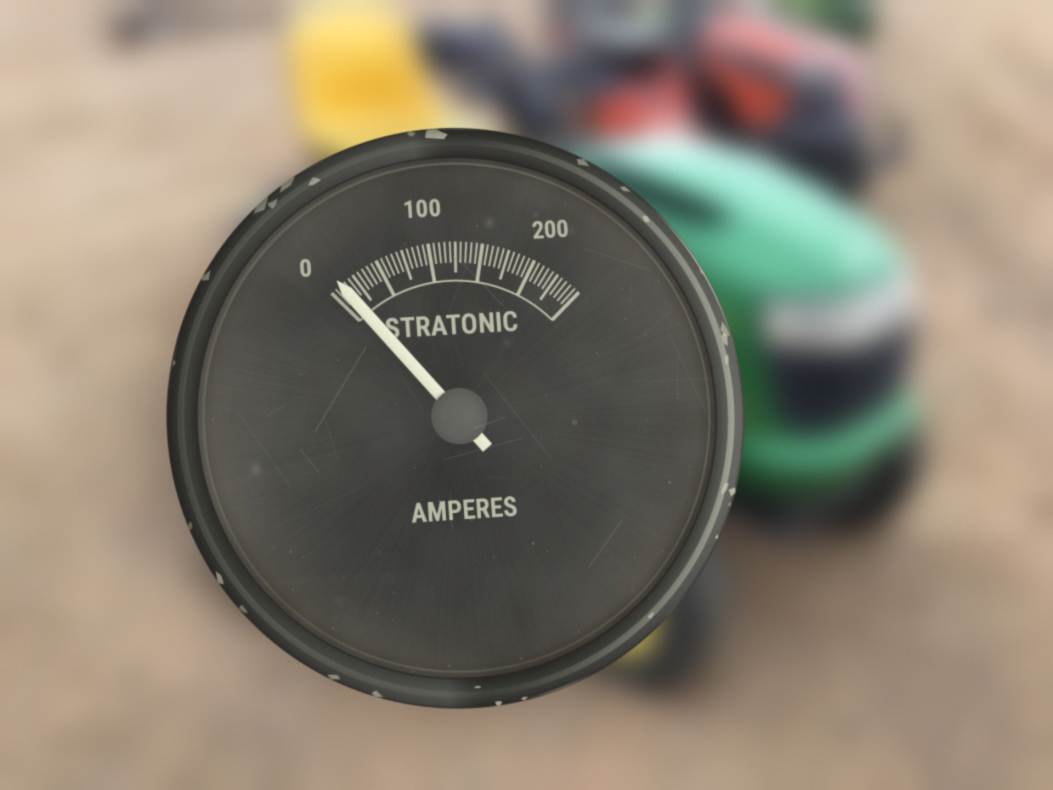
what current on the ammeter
10 A
